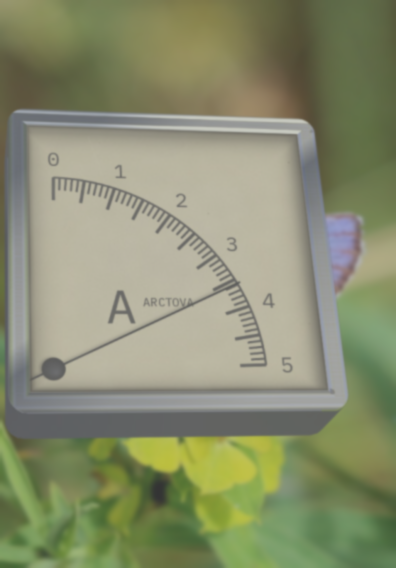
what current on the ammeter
3.6 A
